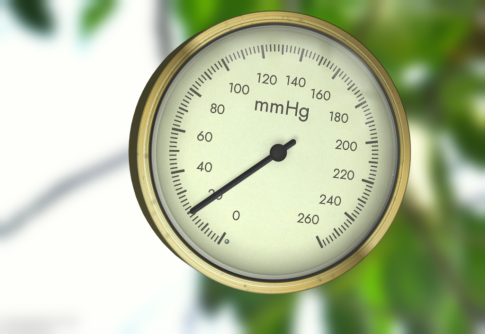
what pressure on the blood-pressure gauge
20 mmHg
